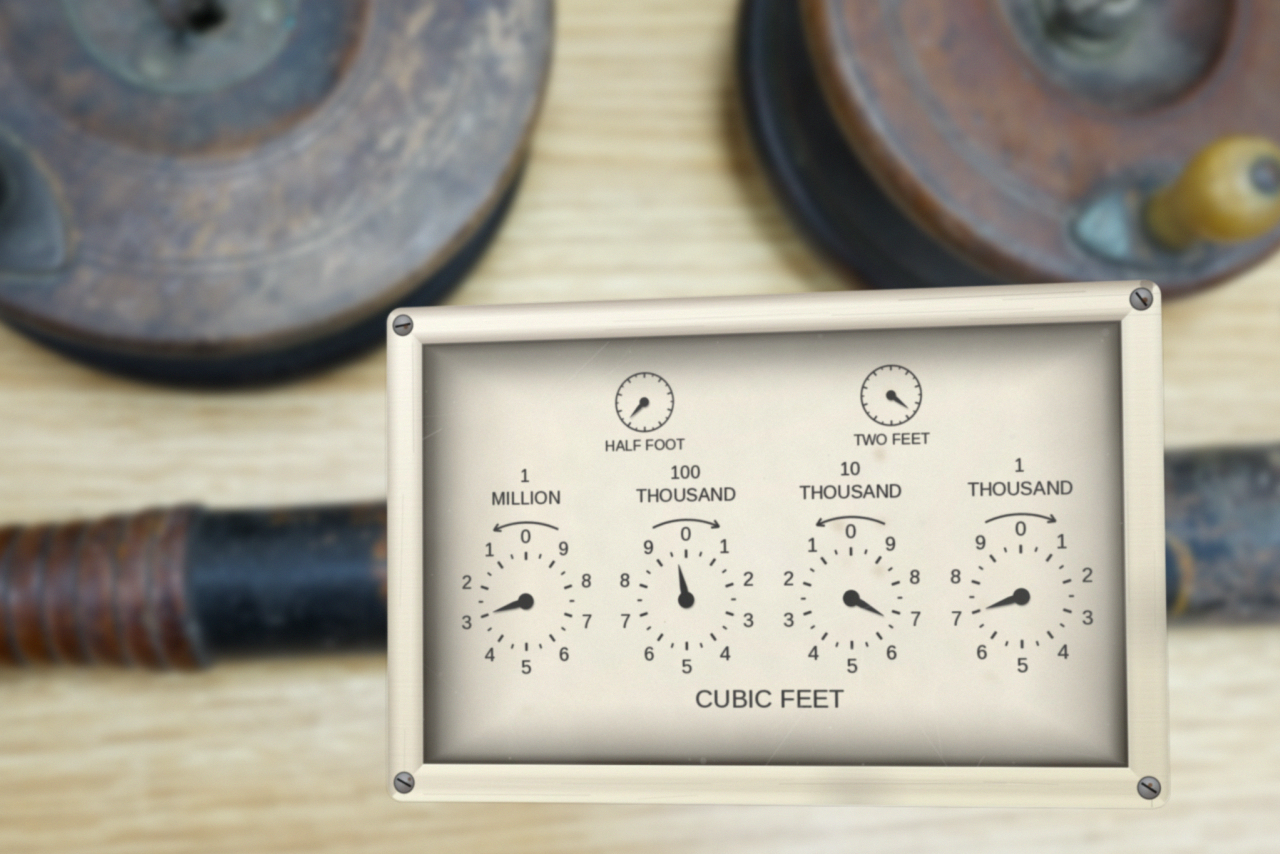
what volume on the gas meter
296700 ft³
